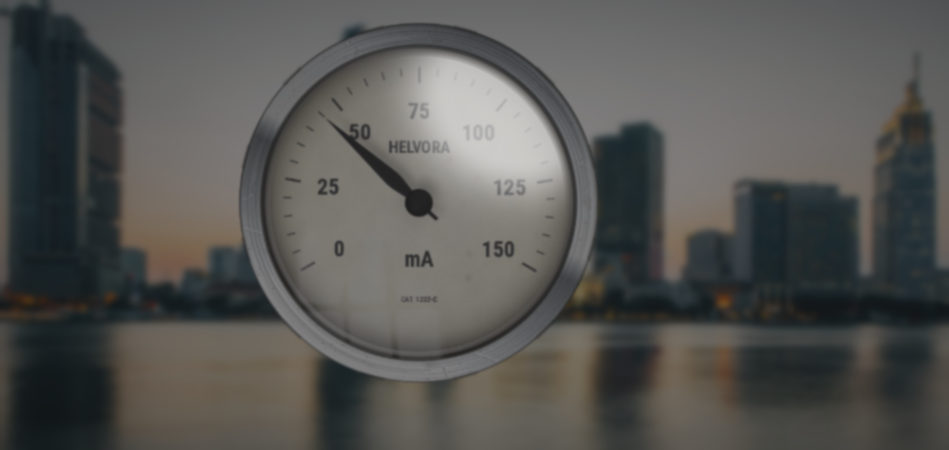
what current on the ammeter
45 mA
